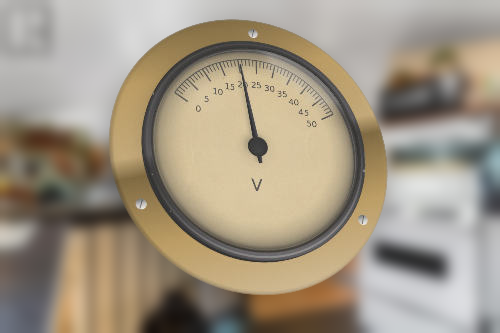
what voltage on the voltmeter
20 V
